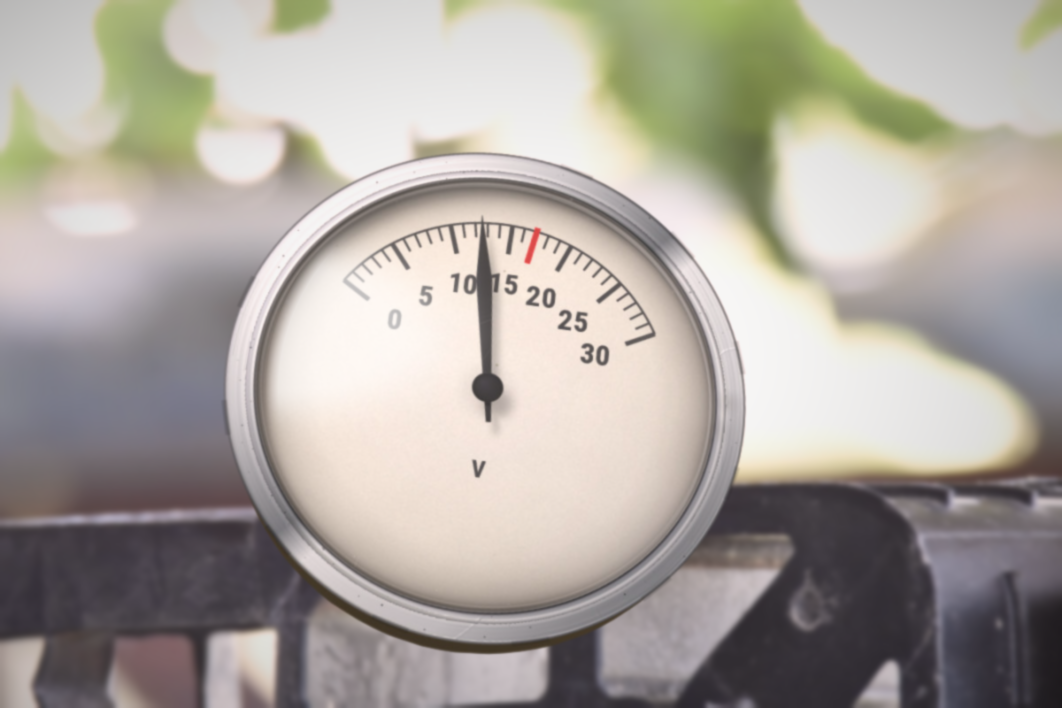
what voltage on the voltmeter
12.5 V
